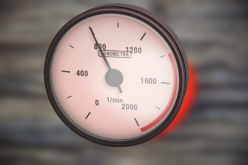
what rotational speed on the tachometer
800 rpm
